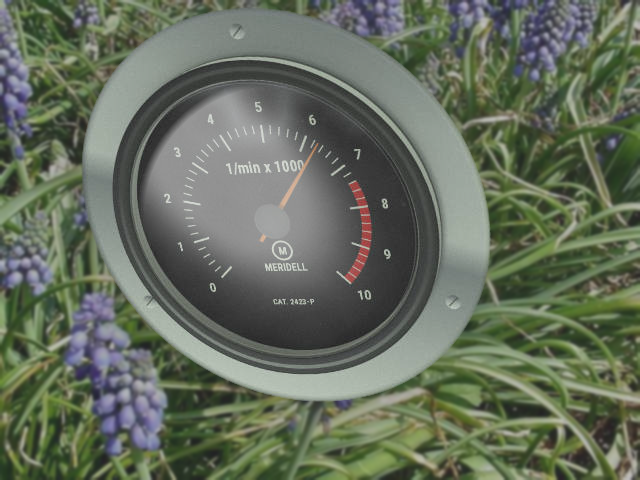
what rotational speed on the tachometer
6300 rpm
